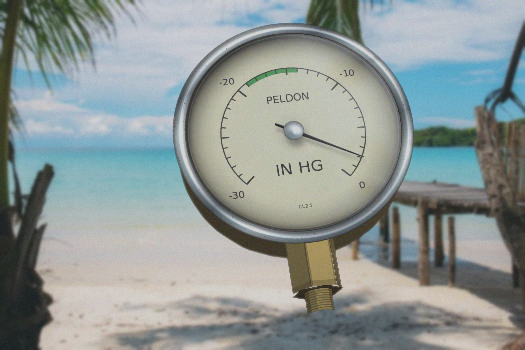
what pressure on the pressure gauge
-2 inHg
